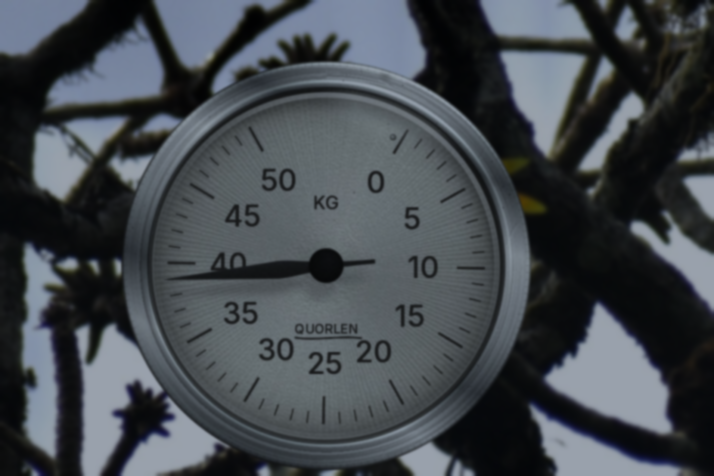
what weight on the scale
39 kg
